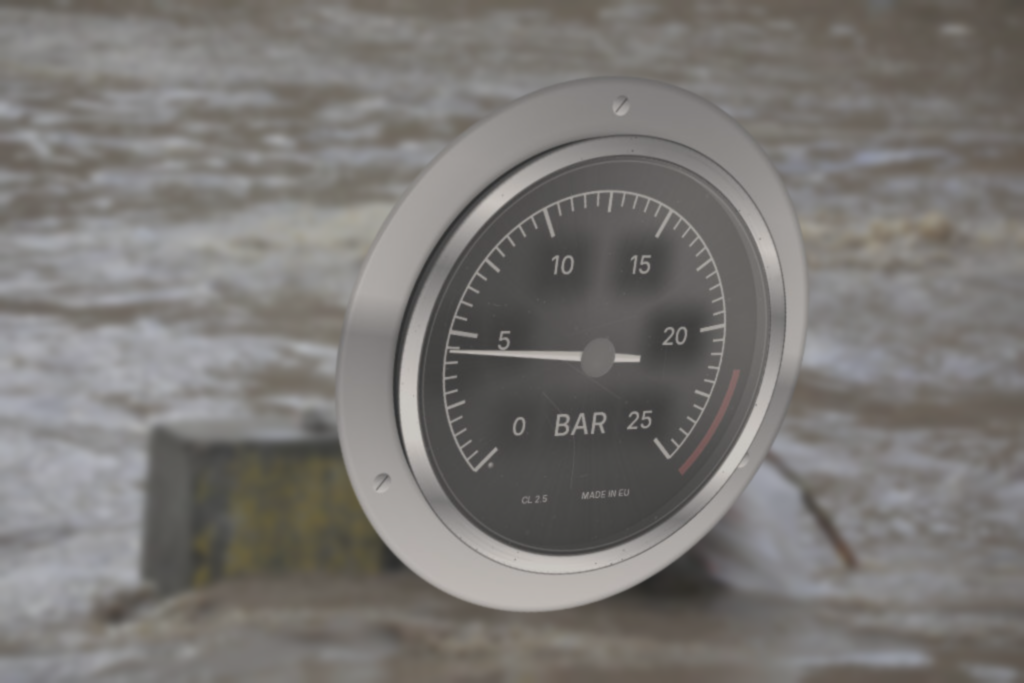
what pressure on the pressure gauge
4.5 bar
